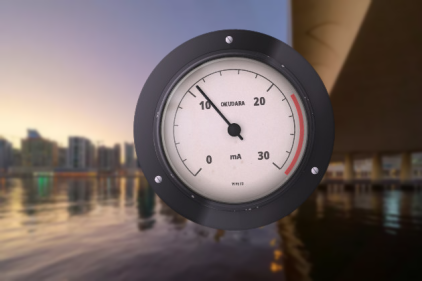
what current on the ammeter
11 mA
